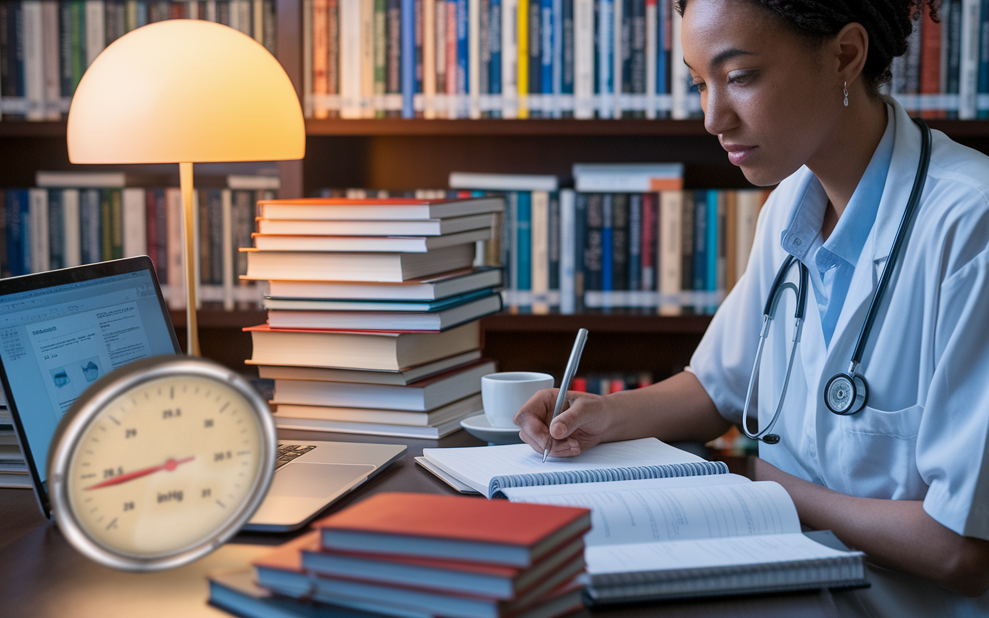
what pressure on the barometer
28.4 inHg
